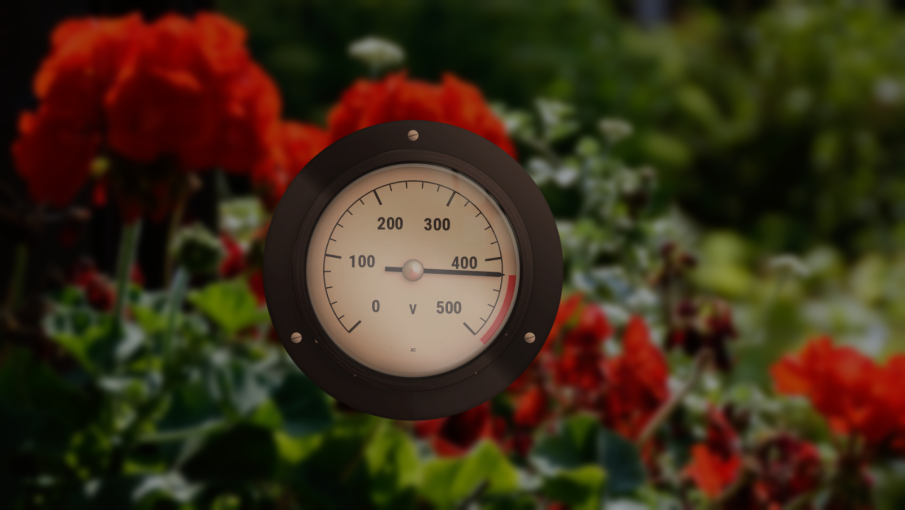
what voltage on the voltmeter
420 V
